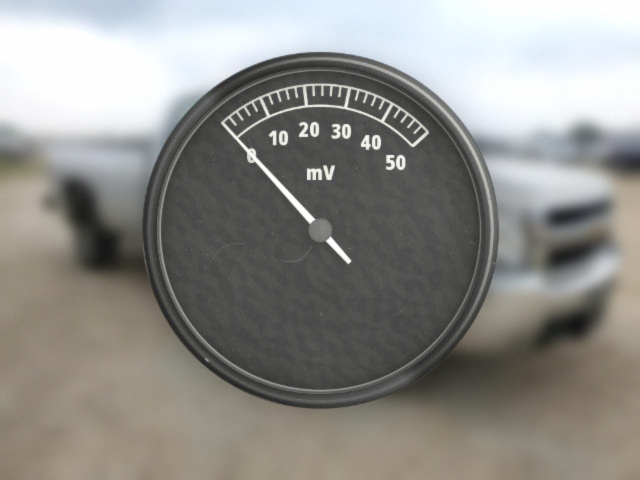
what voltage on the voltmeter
0 mV
